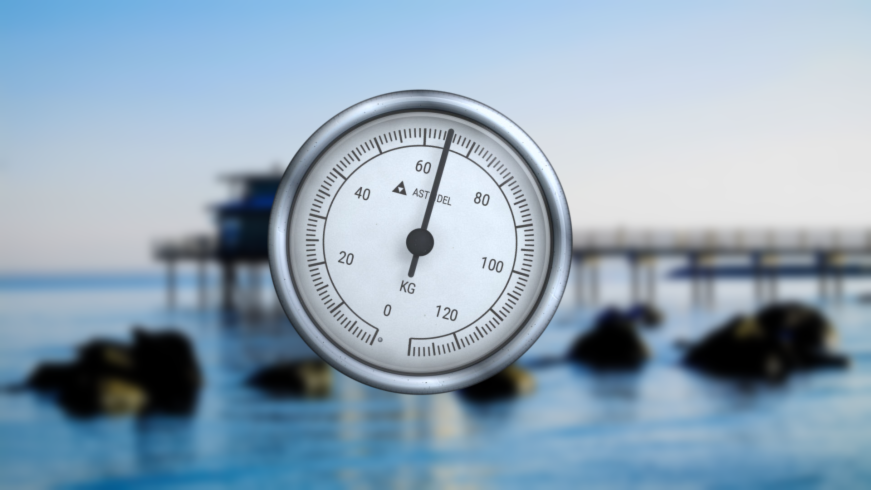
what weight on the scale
65 kg
